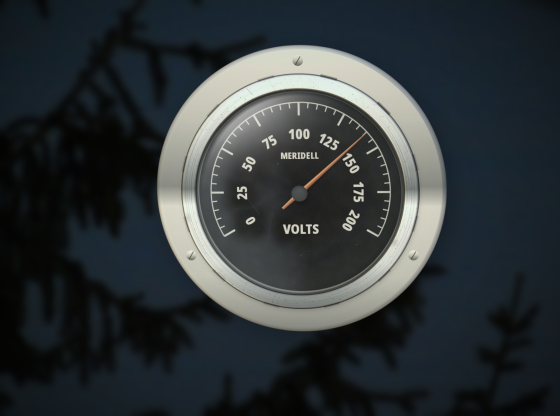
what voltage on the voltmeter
140 V
